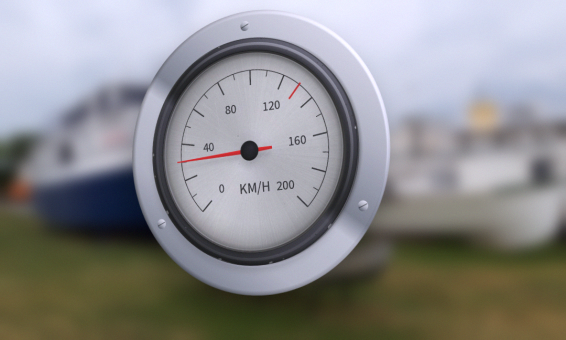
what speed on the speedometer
30 km/h
